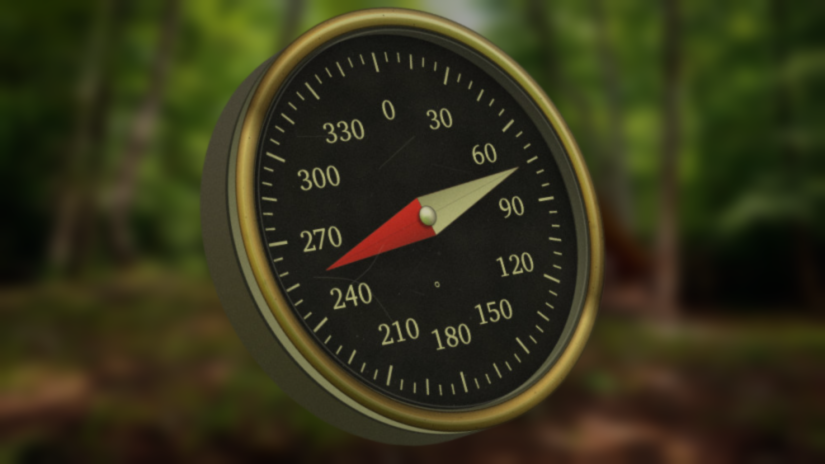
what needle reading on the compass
255 °
